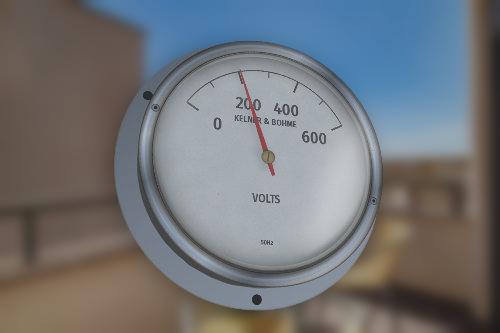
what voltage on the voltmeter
200 V
